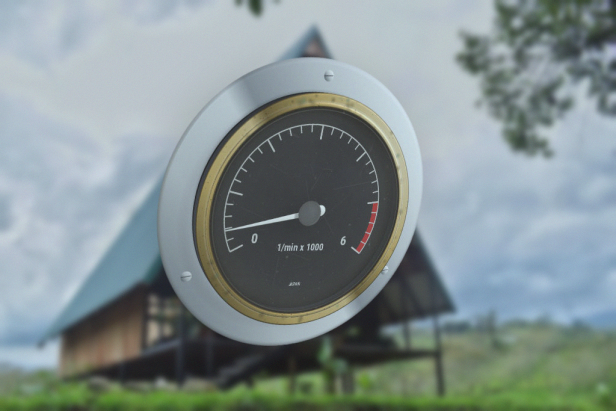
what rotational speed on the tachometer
400 rpm
